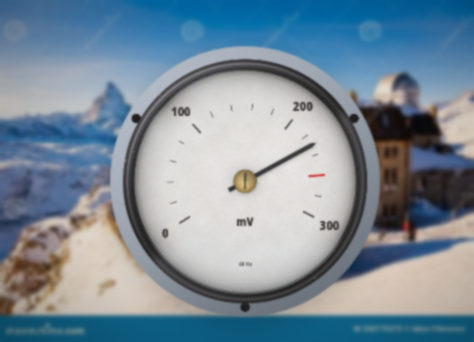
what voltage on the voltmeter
230 mV
